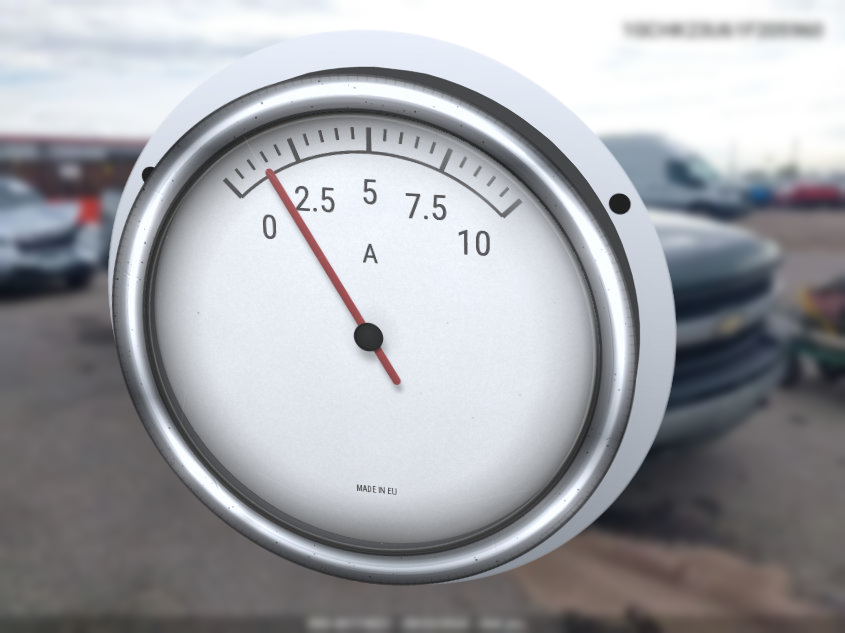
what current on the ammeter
1.5 A
